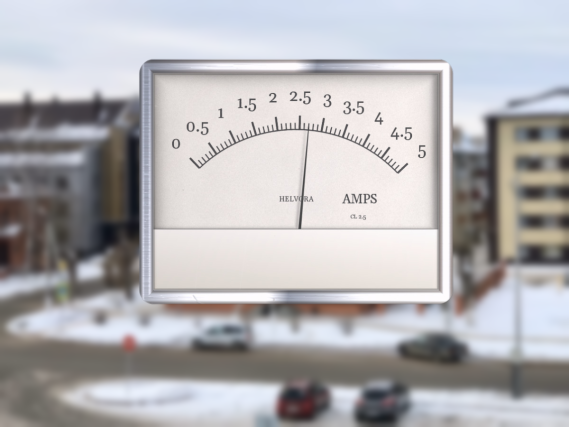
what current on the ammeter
2.7 A
